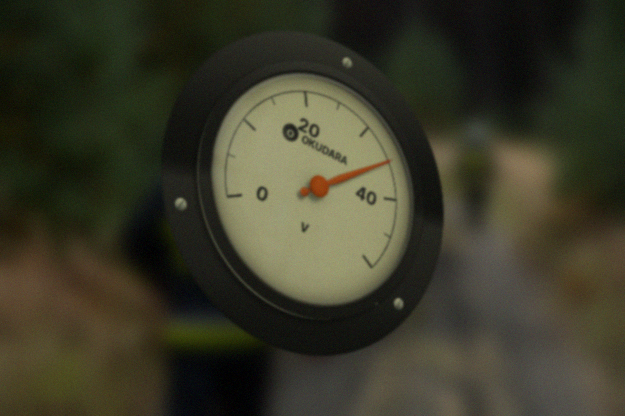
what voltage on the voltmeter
35 V
